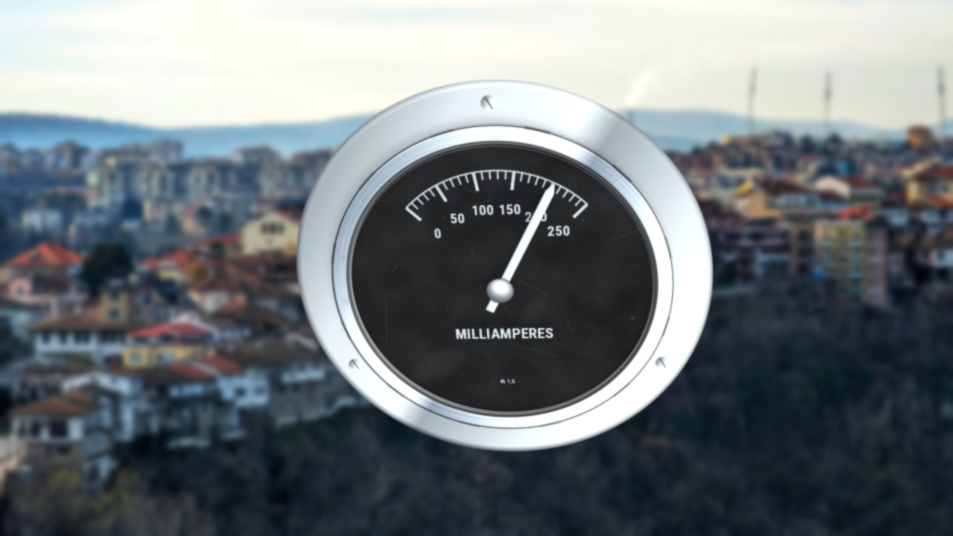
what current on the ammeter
200 mA
